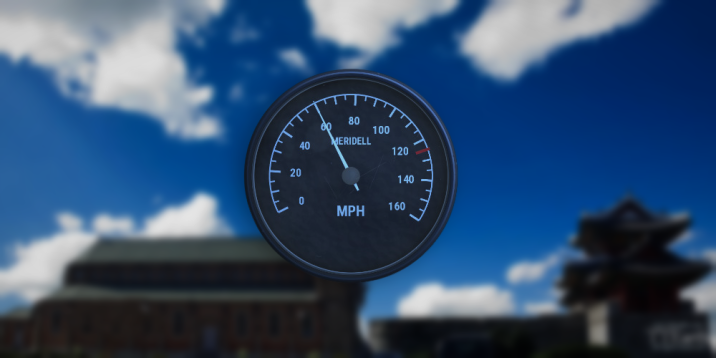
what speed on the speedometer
60 mph
